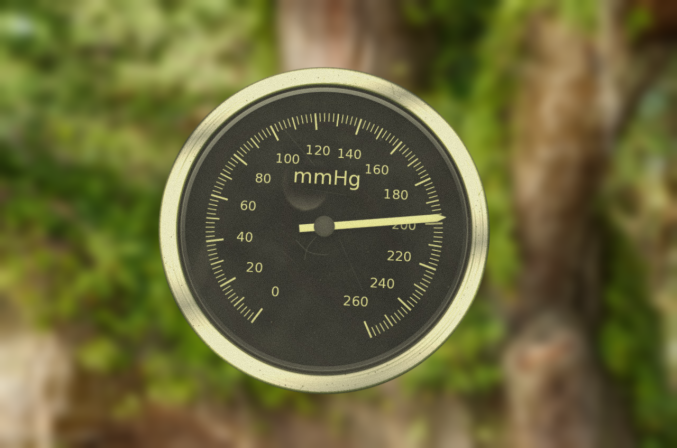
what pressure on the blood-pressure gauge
198 mmHg
